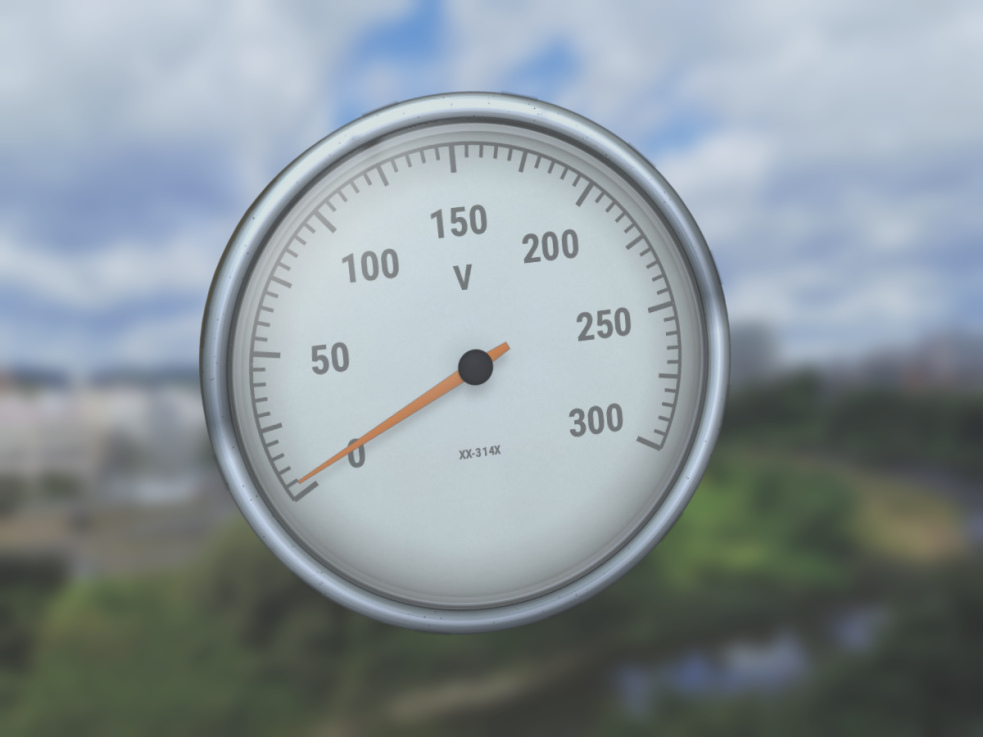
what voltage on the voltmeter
5 V
